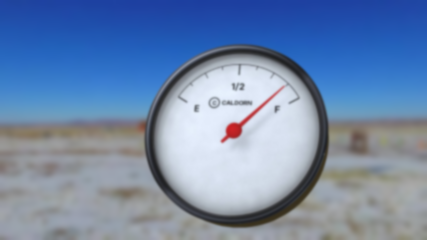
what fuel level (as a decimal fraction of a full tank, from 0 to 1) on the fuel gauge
0.875
